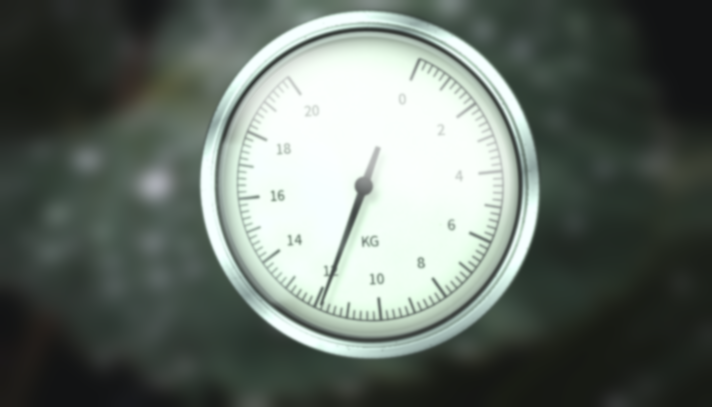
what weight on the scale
11.8 kg
